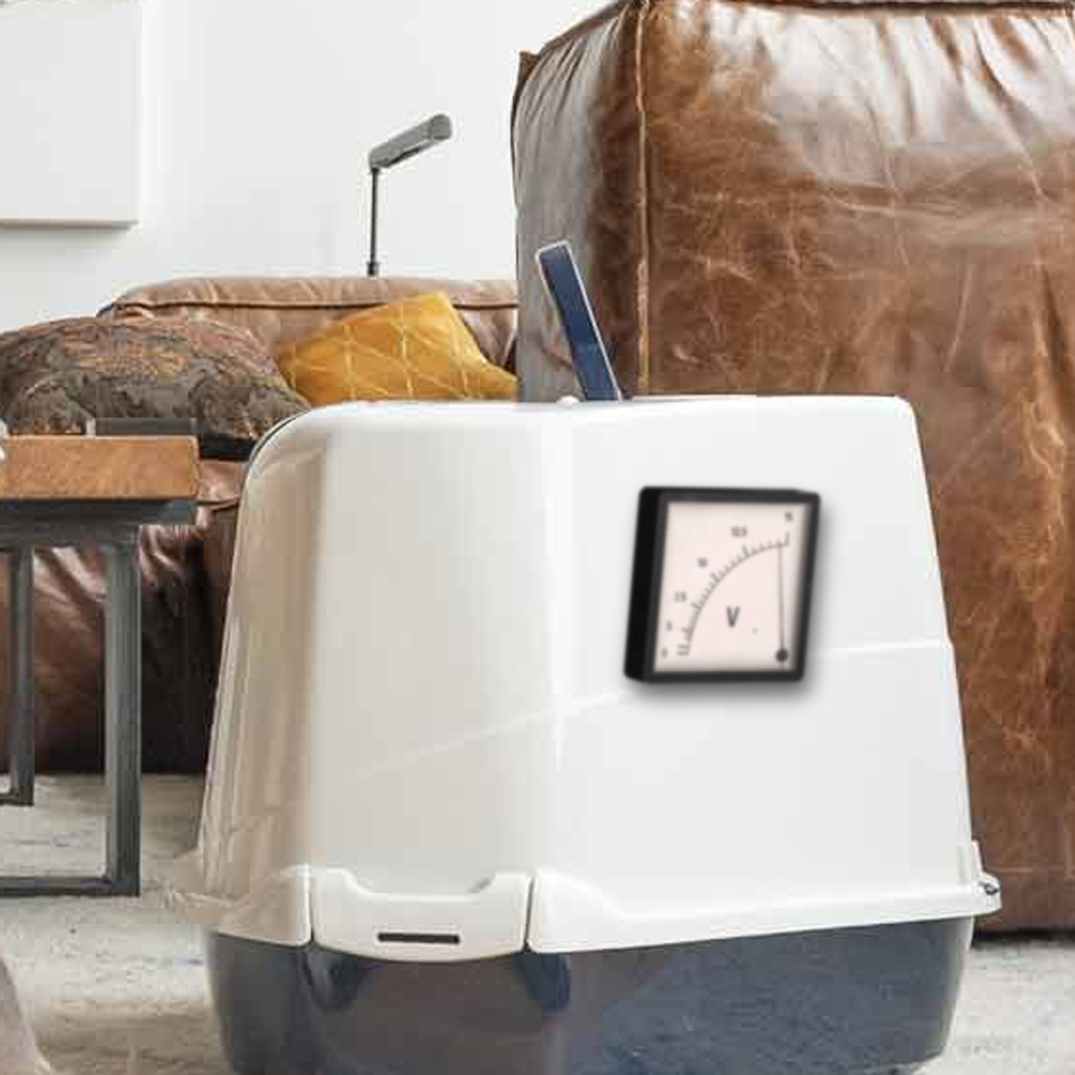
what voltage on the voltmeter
14.5 V
